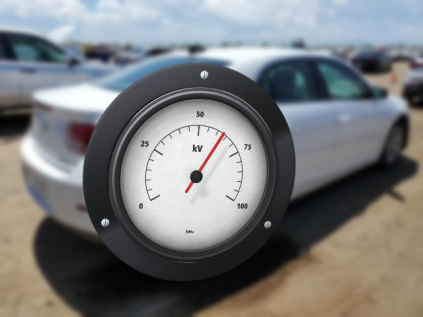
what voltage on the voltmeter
62.5 kV
